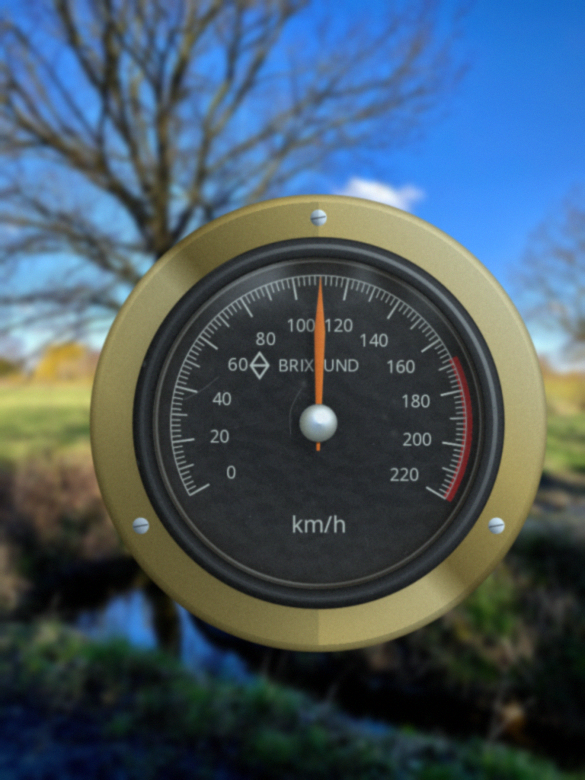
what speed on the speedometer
110 km/h
